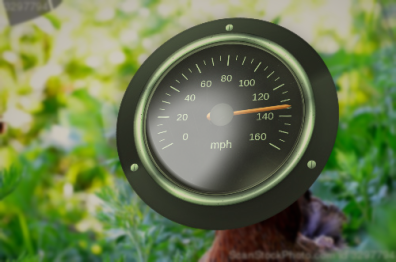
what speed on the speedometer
135 mph
